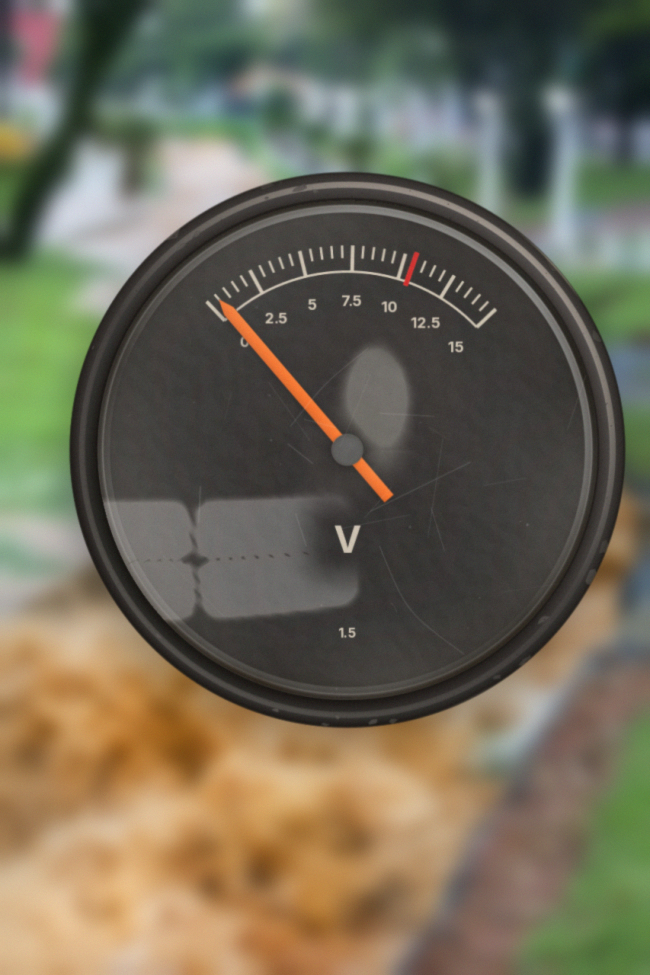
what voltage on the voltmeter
0.5 V
